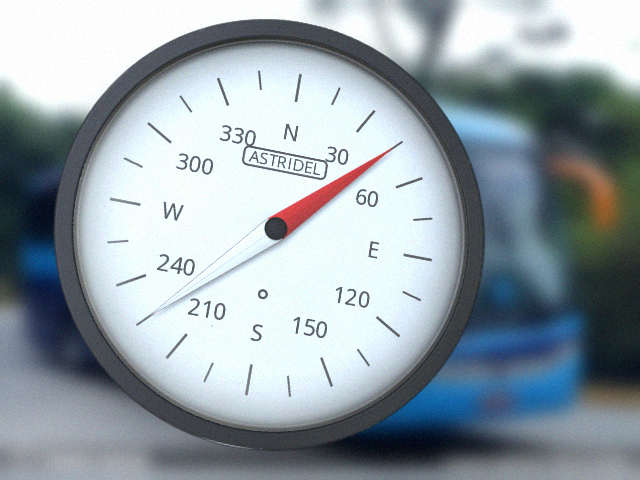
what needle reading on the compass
45 °
